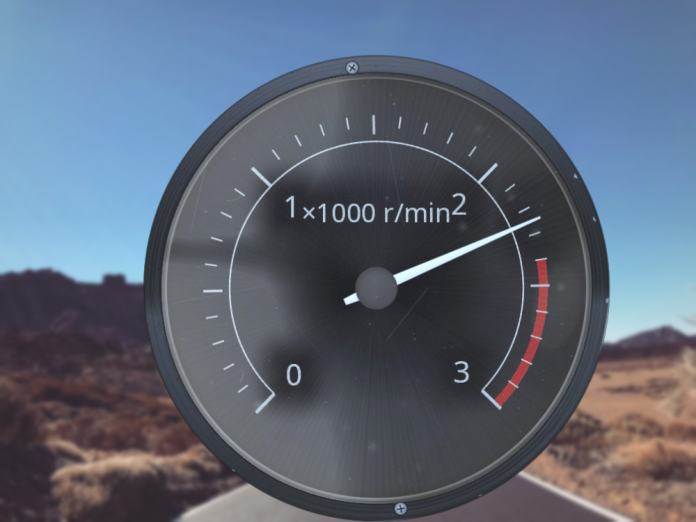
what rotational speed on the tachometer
2250 rpm
